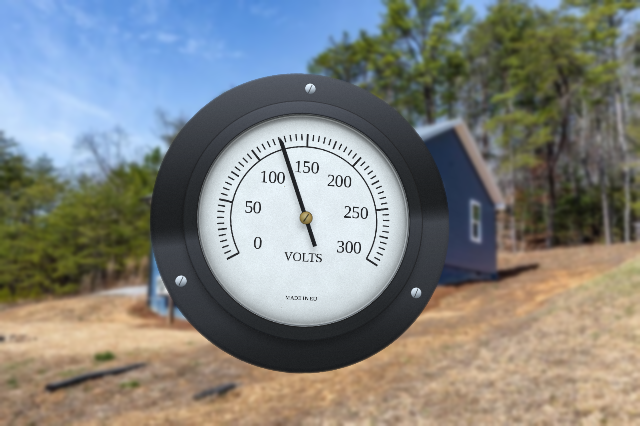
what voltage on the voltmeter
125 V
